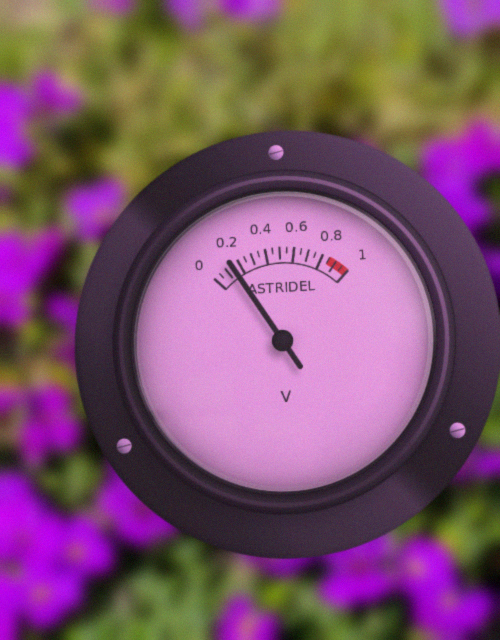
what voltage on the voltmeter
0.15 V
